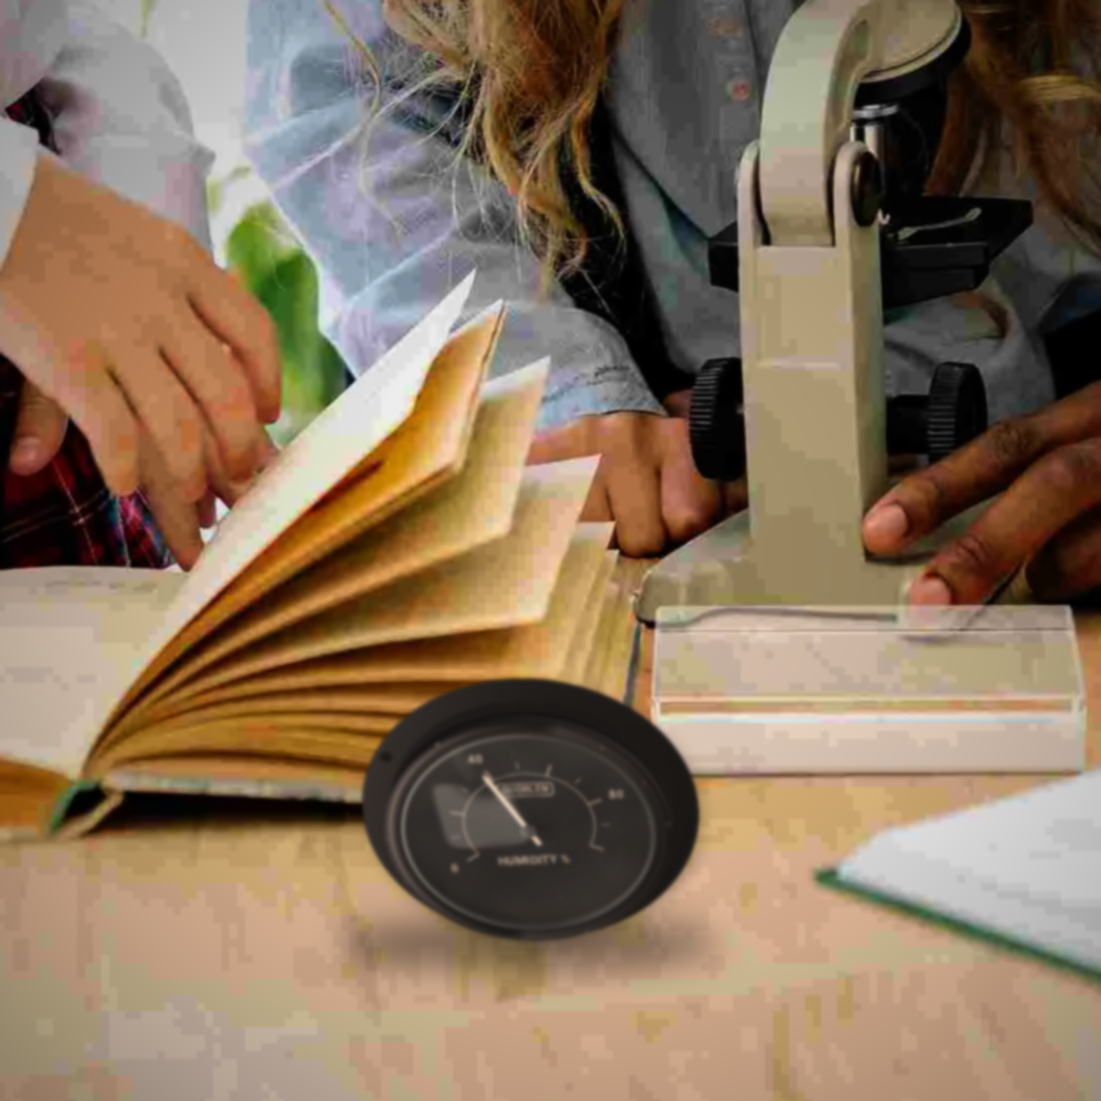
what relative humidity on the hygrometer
40 %
